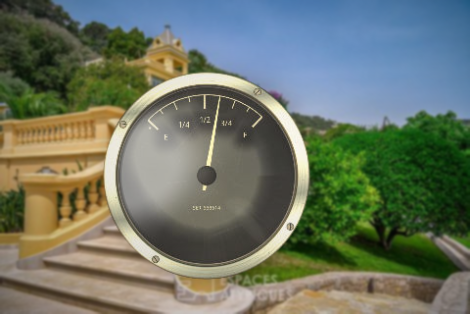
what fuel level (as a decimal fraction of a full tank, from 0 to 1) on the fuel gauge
0.625
